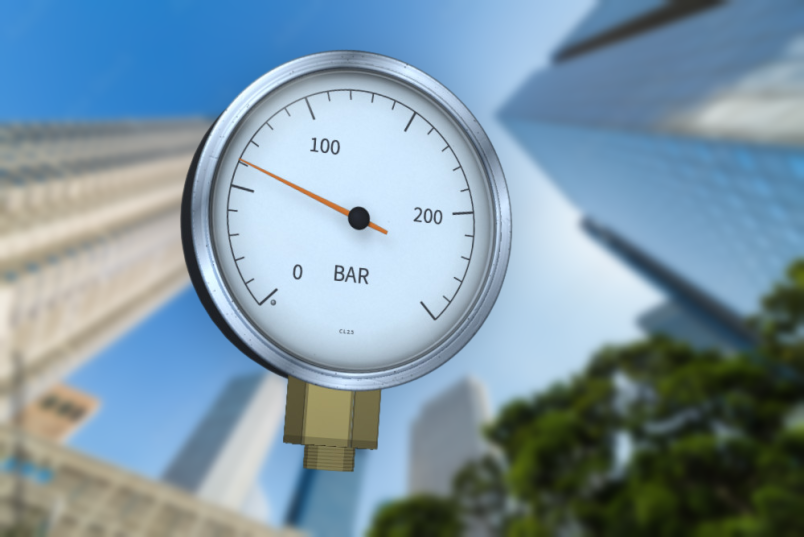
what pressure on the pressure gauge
60 bar
